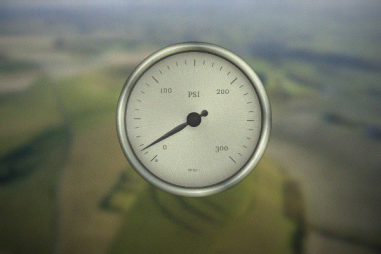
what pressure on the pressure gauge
15 psi
